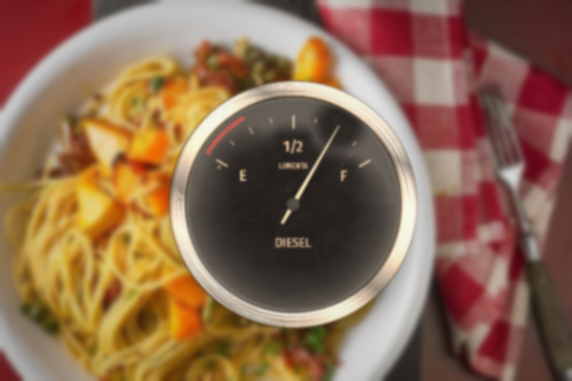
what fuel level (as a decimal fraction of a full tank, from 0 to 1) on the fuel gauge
0.75
